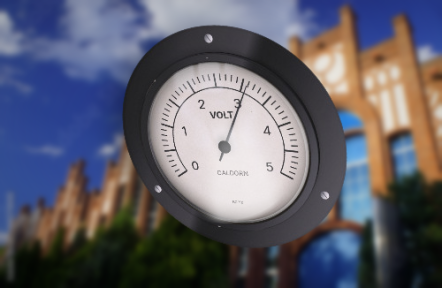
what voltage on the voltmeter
3.1 V
